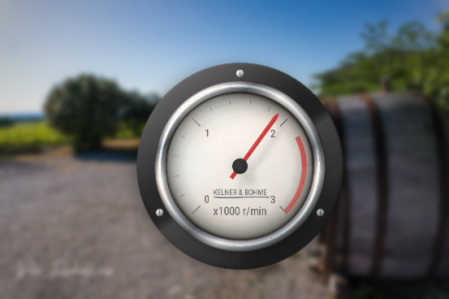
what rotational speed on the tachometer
1900 rpm
